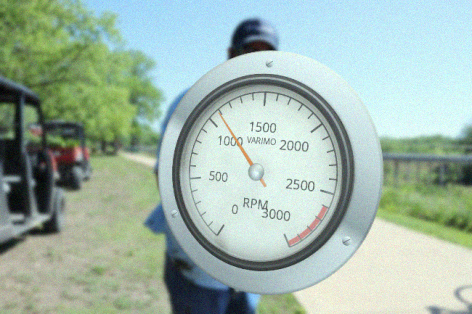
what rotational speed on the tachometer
1100 rpm
